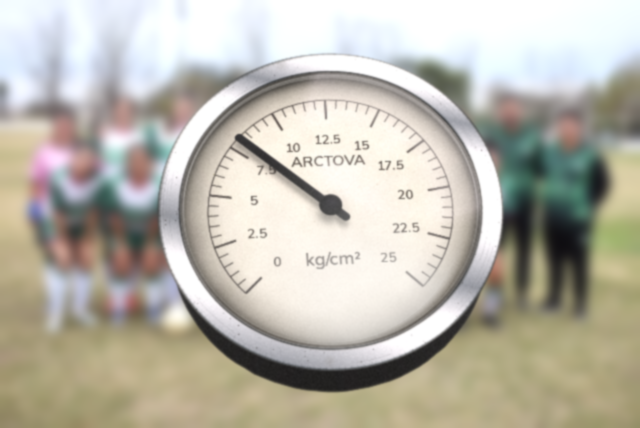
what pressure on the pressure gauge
8 kg/cm²
